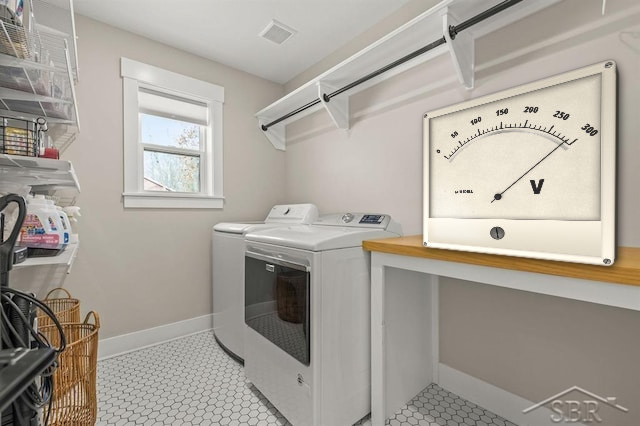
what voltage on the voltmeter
290 V
